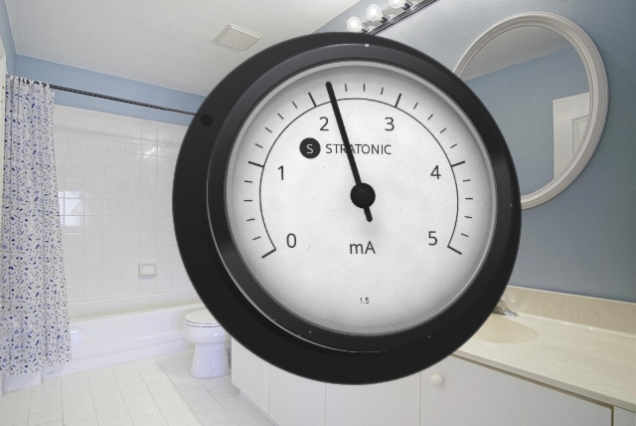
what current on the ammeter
2.2 mA
